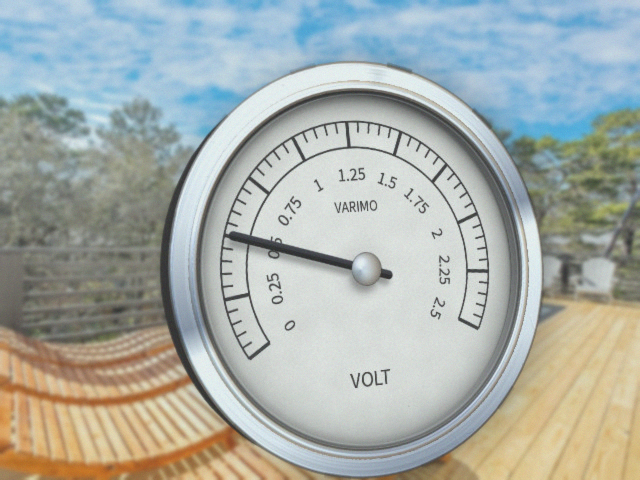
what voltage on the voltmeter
0.5 V
